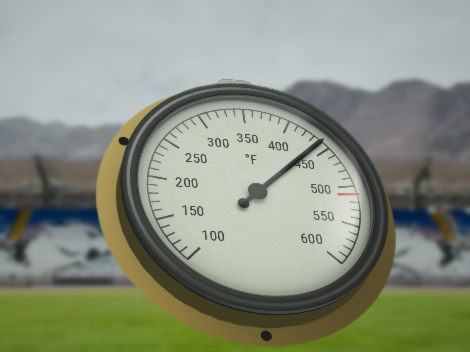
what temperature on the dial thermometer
440 °F
